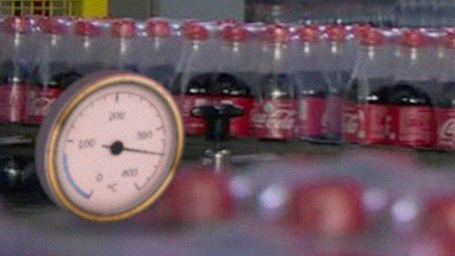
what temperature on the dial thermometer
340 °C
